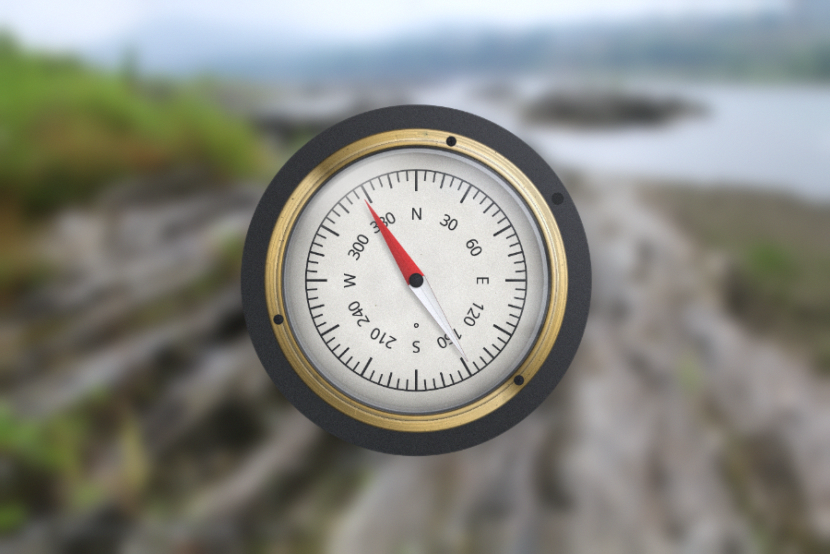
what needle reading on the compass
327.5 °
